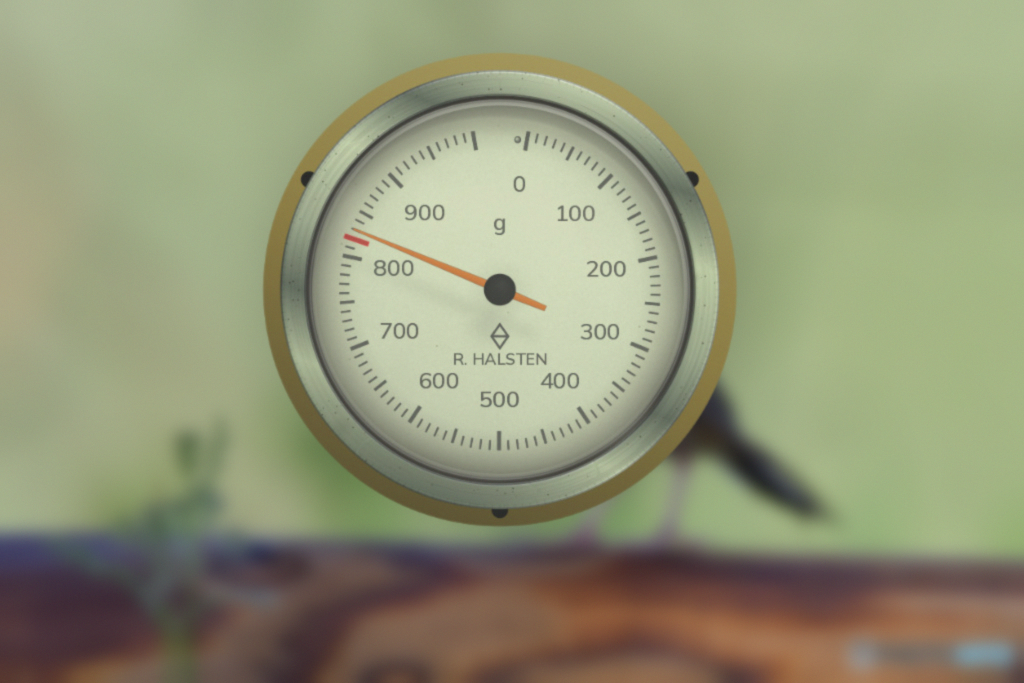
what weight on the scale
830 g
